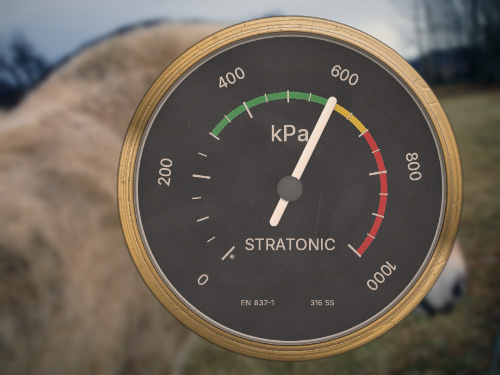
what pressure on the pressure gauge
600 kPa
